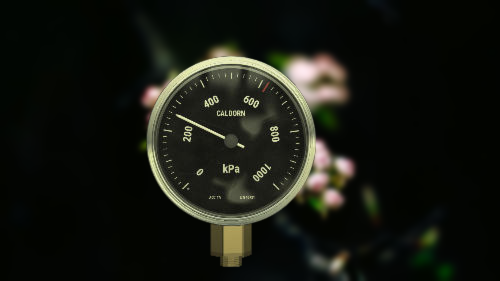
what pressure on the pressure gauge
260 kPa
